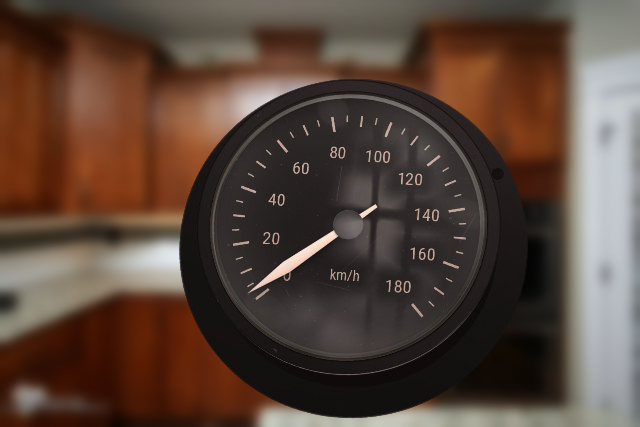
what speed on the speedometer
2.5 km/h
